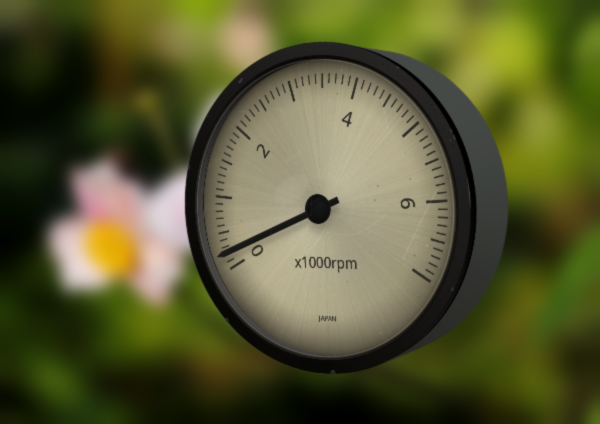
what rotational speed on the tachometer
200 rpm
